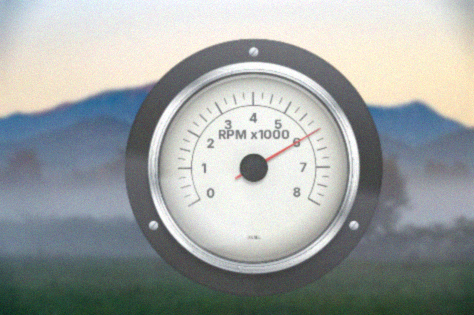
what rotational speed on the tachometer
6000 rpm
